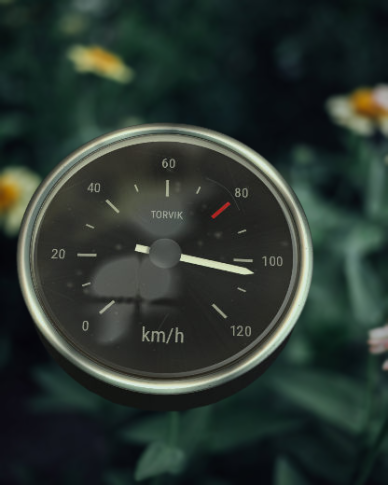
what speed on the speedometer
105 km/h
